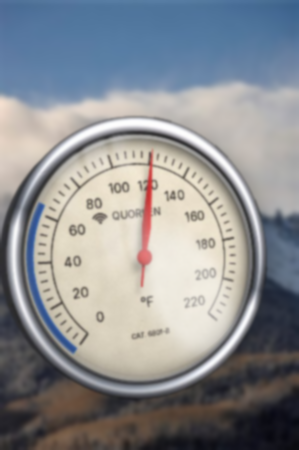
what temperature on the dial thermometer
120 °F
